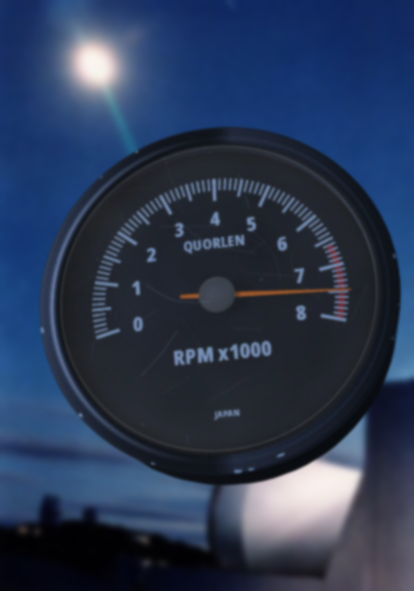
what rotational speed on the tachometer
7500 rpm
